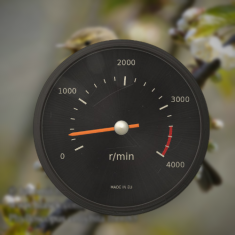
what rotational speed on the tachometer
300 rpm
